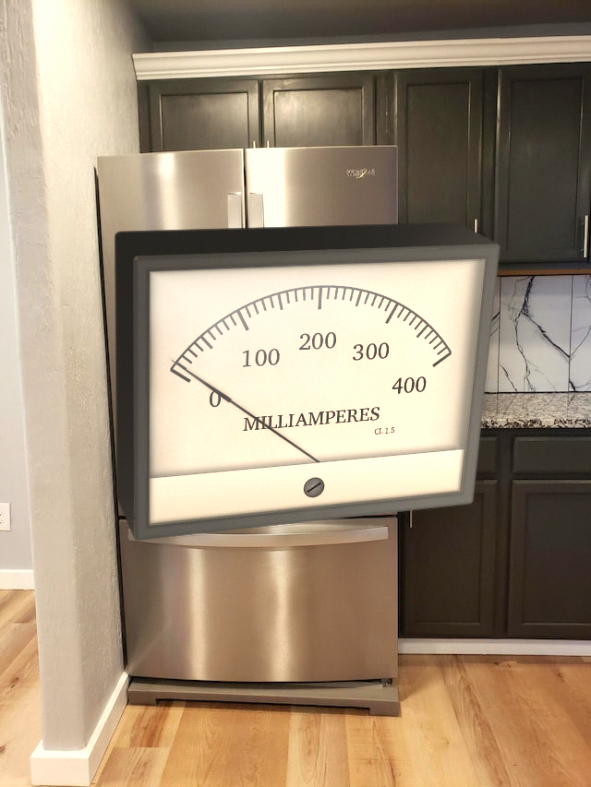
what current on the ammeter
10 mA
